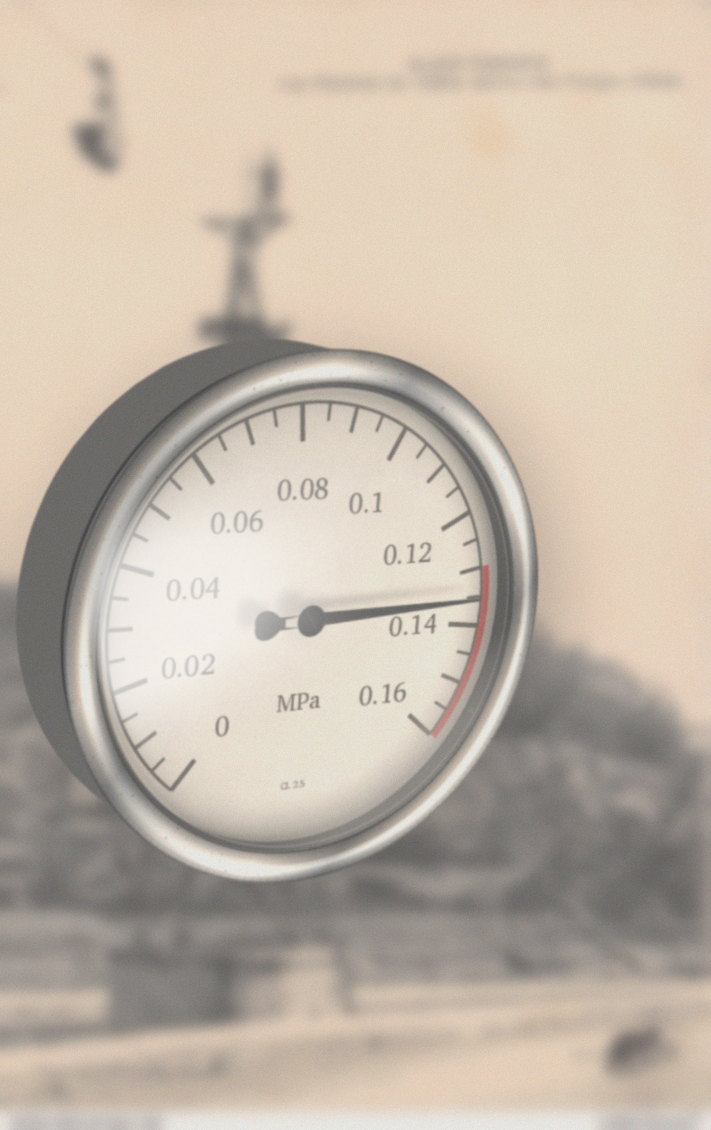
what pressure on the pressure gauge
0.135 MPa
